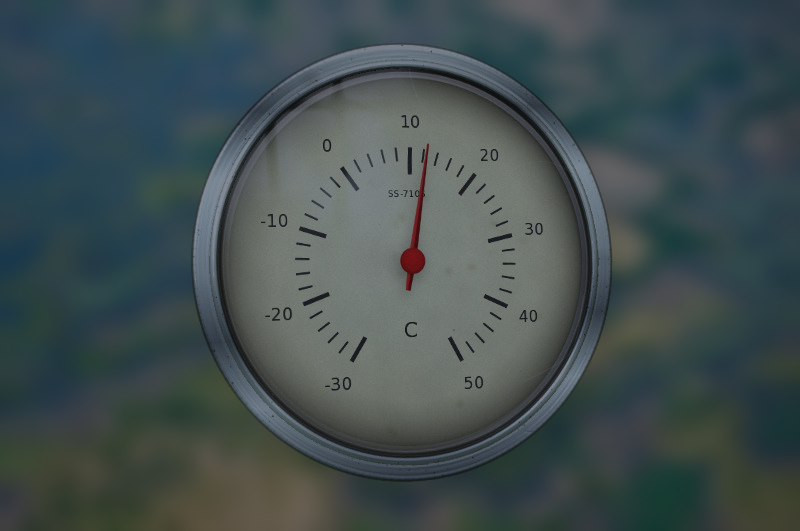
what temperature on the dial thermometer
12 °C
